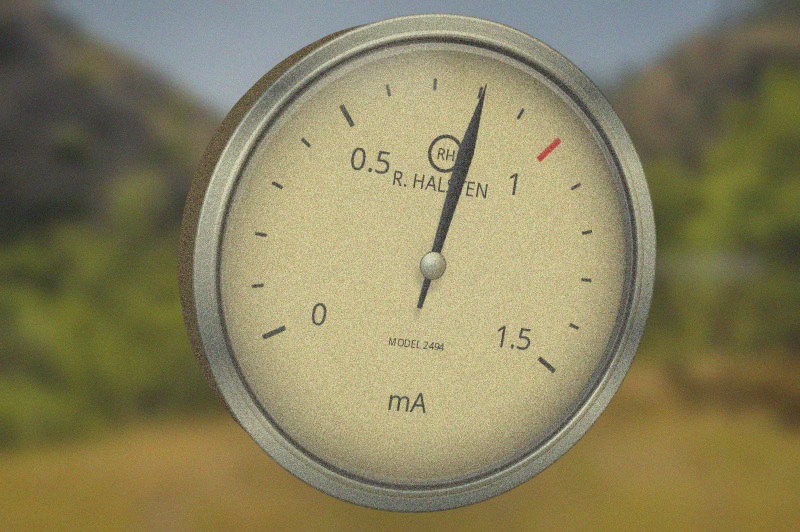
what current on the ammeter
0.8 mA
